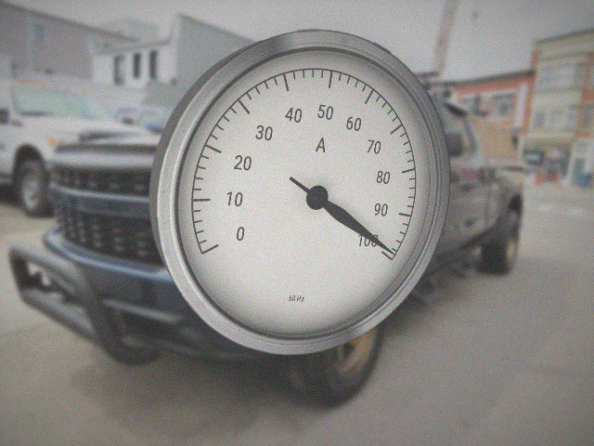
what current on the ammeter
99 A
